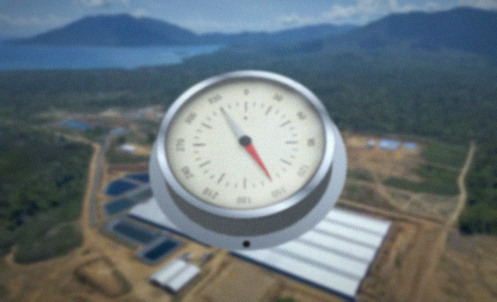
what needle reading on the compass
150 °
